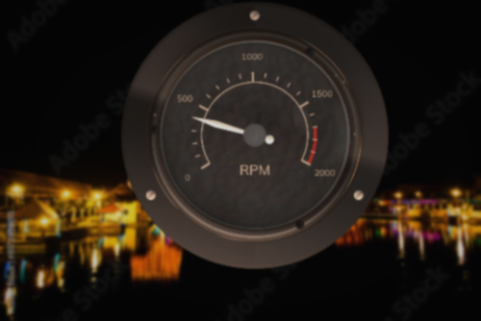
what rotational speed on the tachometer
400 rpm
